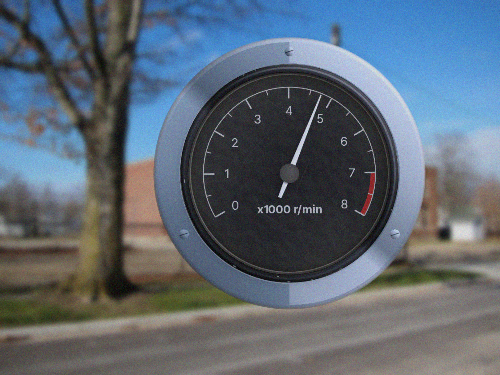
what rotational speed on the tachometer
4750 rpm
